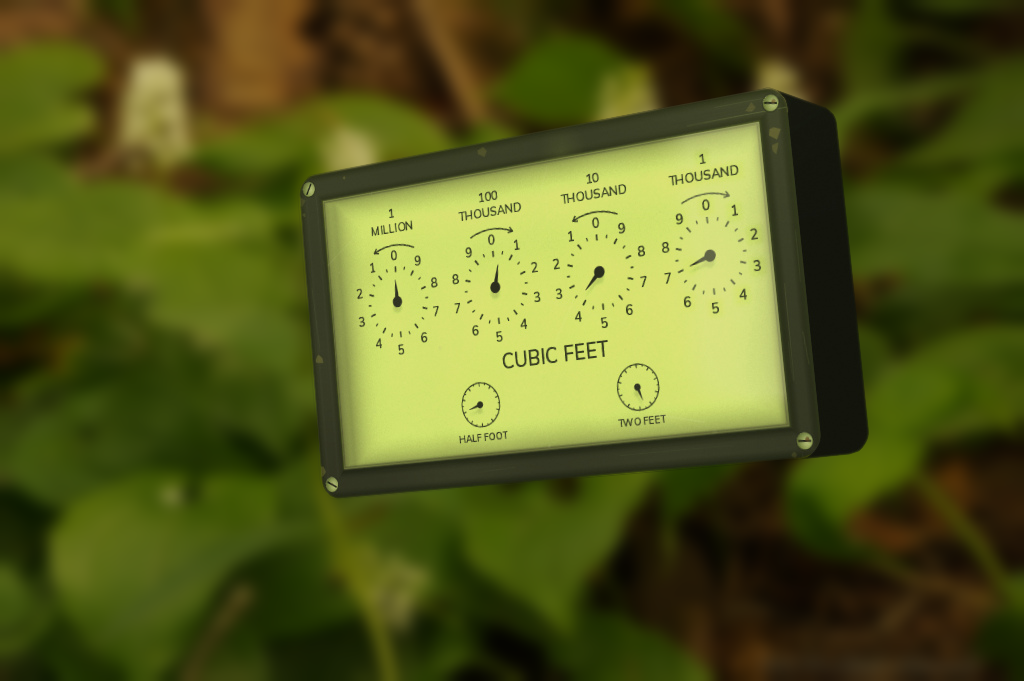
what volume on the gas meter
3700 ft³
